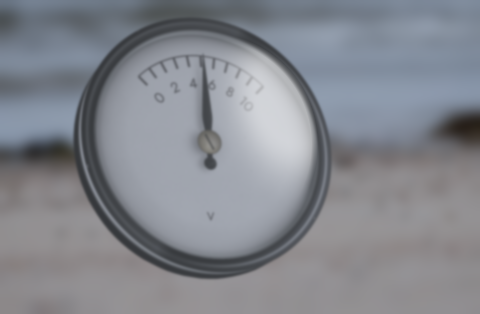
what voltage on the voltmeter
5 V
